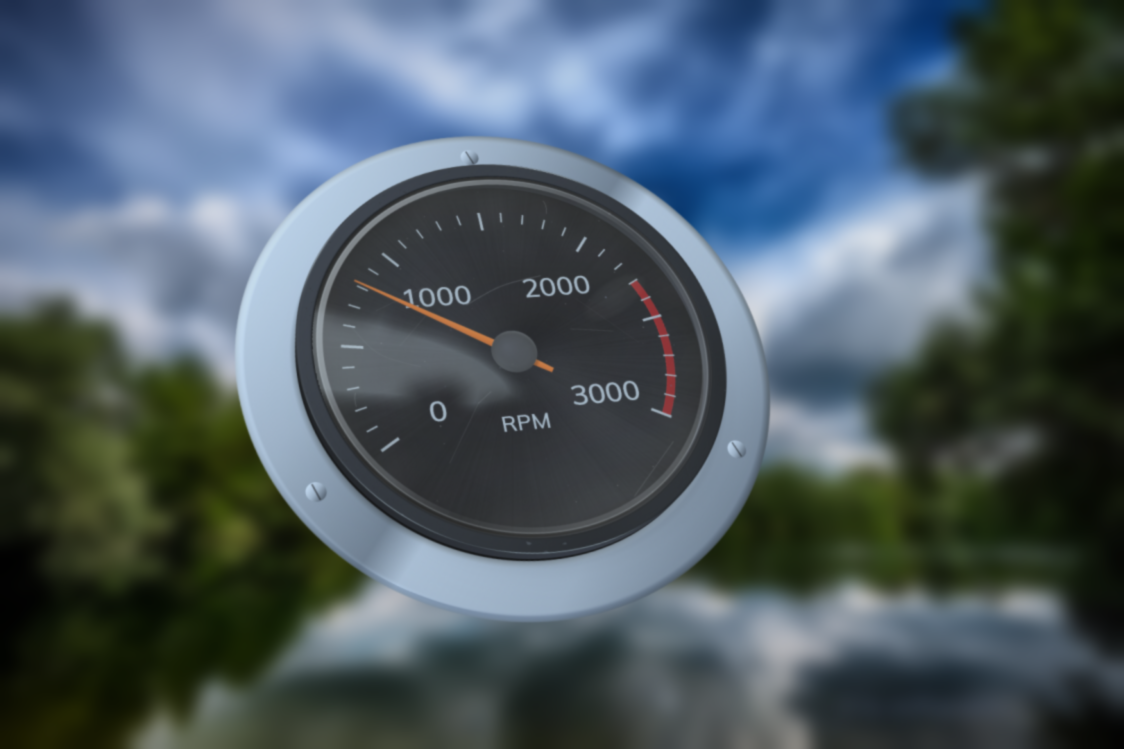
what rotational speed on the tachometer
800 rpm
